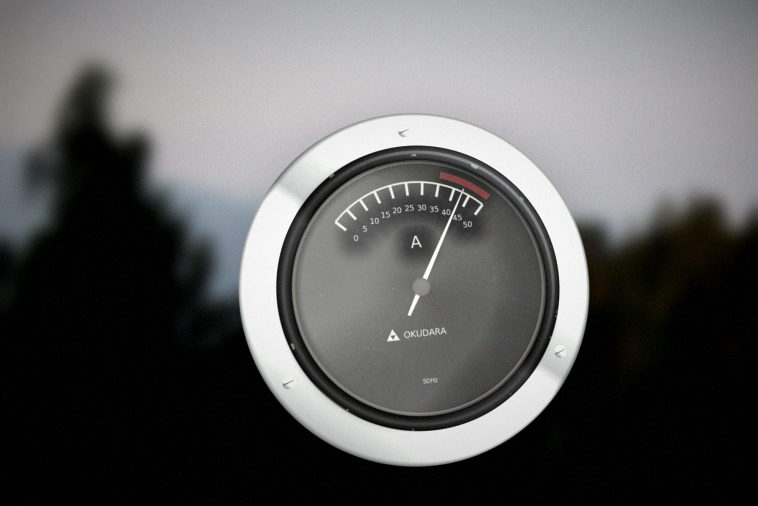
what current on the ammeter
42.5 A
